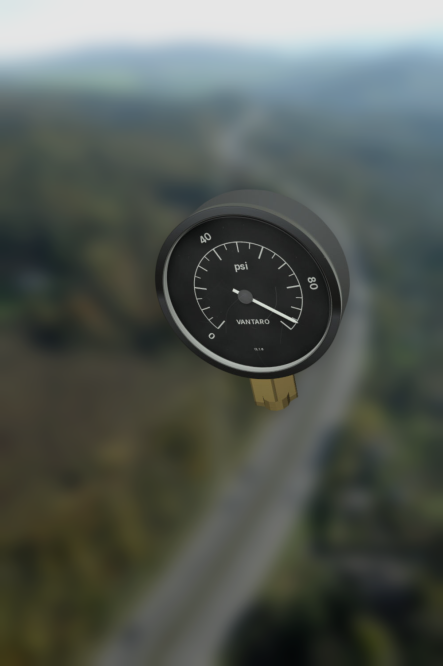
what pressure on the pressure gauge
95 psi
